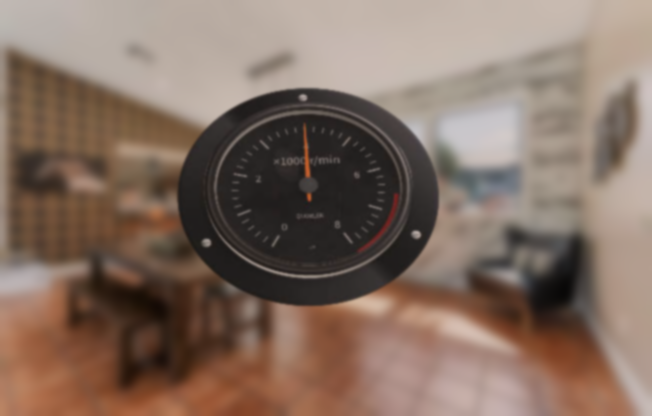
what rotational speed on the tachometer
4000 rpm
